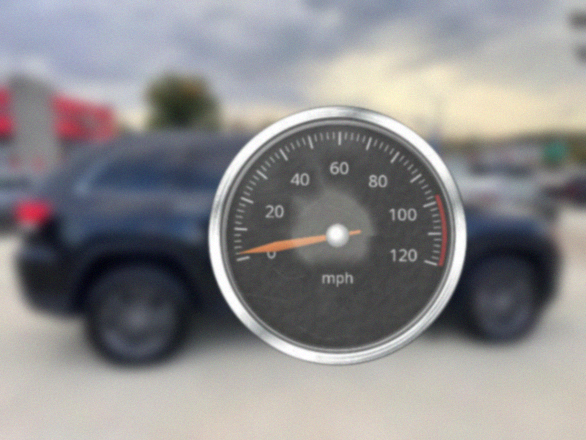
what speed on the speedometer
2 mph
